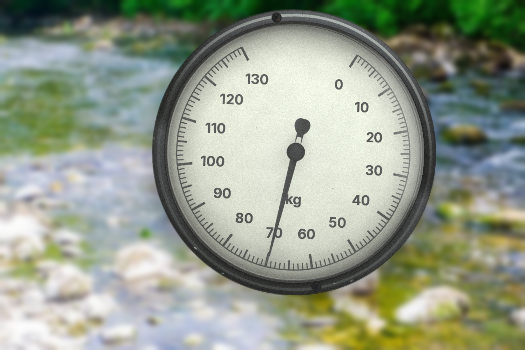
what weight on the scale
70 kg
